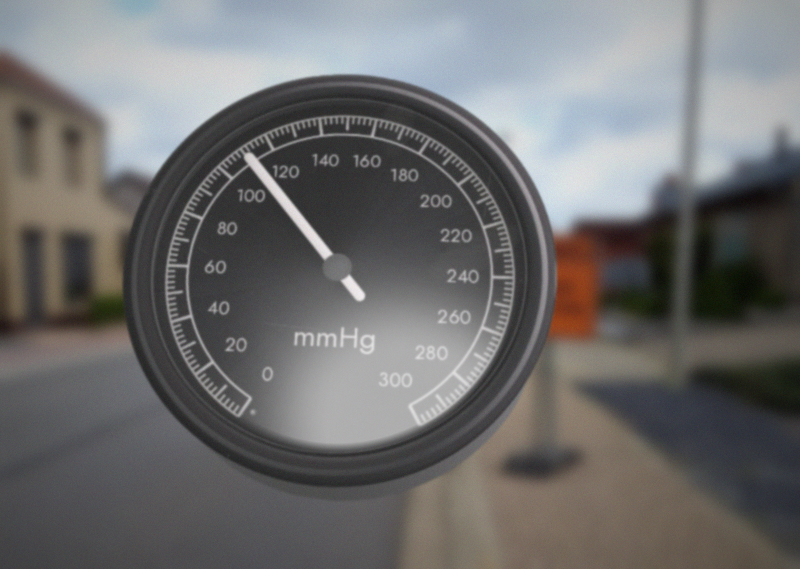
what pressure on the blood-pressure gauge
110 mmHg
